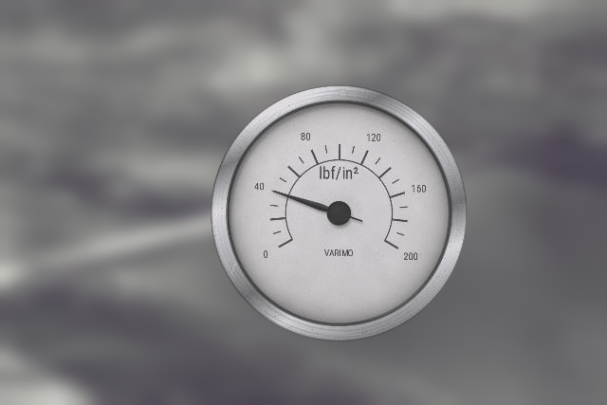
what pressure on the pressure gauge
40 psi
